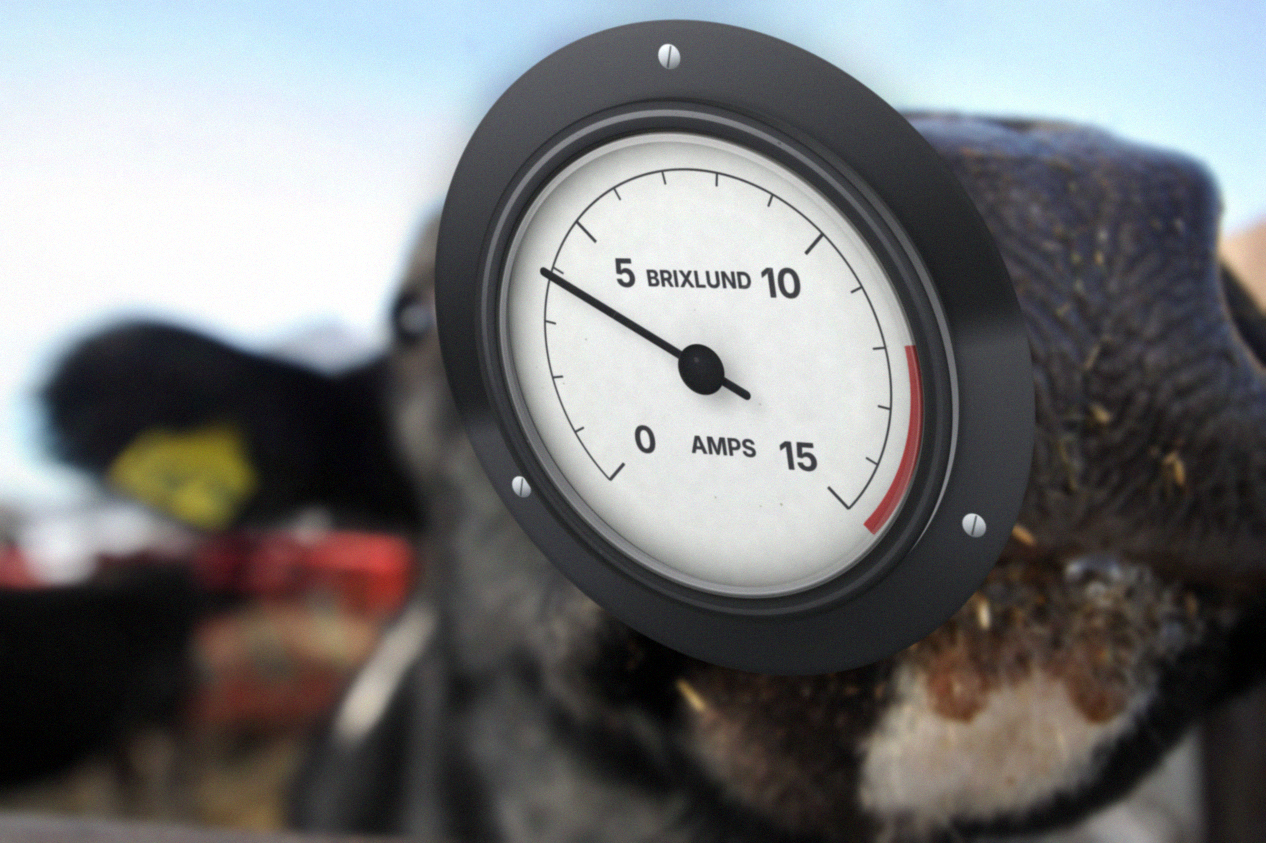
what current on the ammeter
4 A
